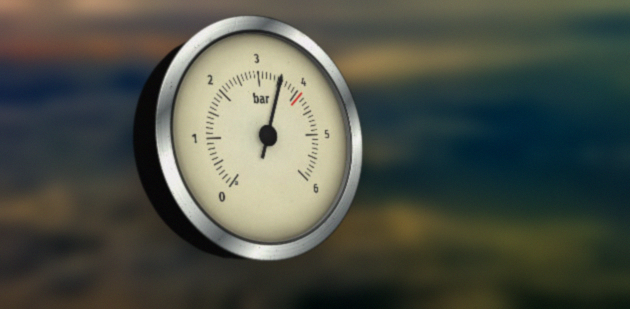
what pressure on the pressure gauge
3.5 bar
